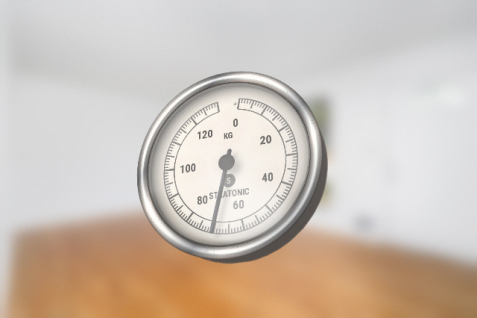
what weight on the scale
70 kg
